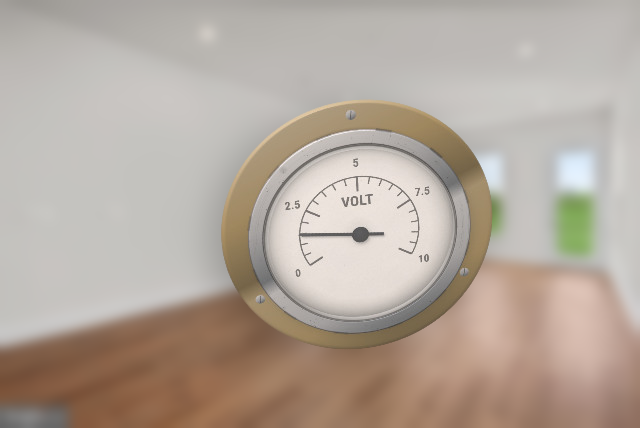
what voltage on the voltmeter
1.5 V
